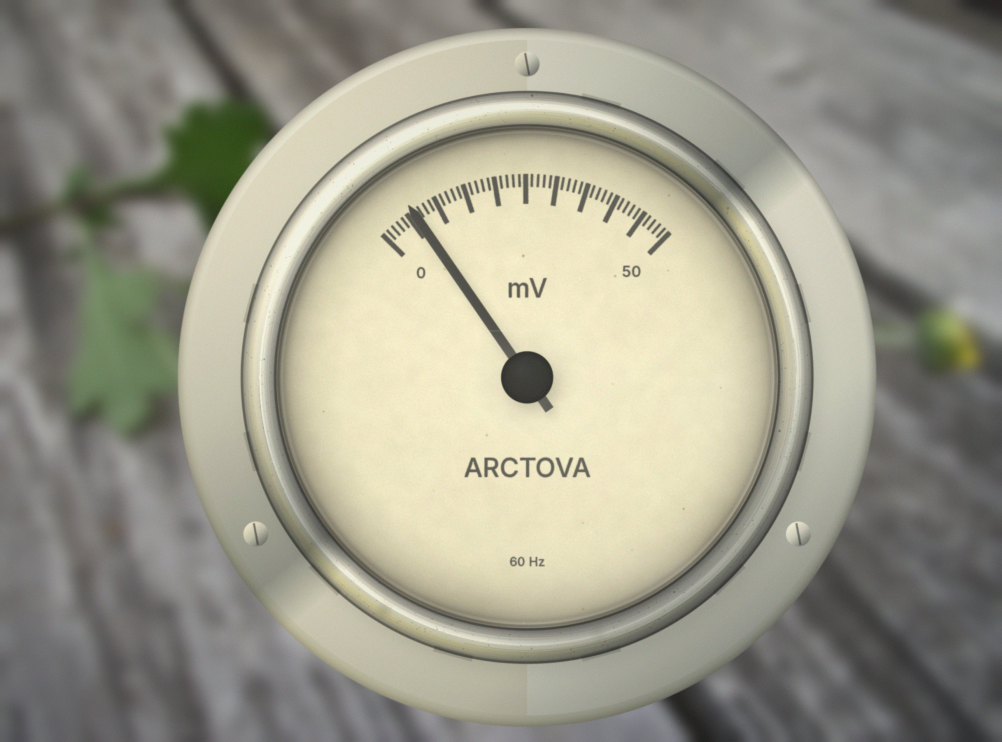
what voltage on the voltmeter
6 mV
